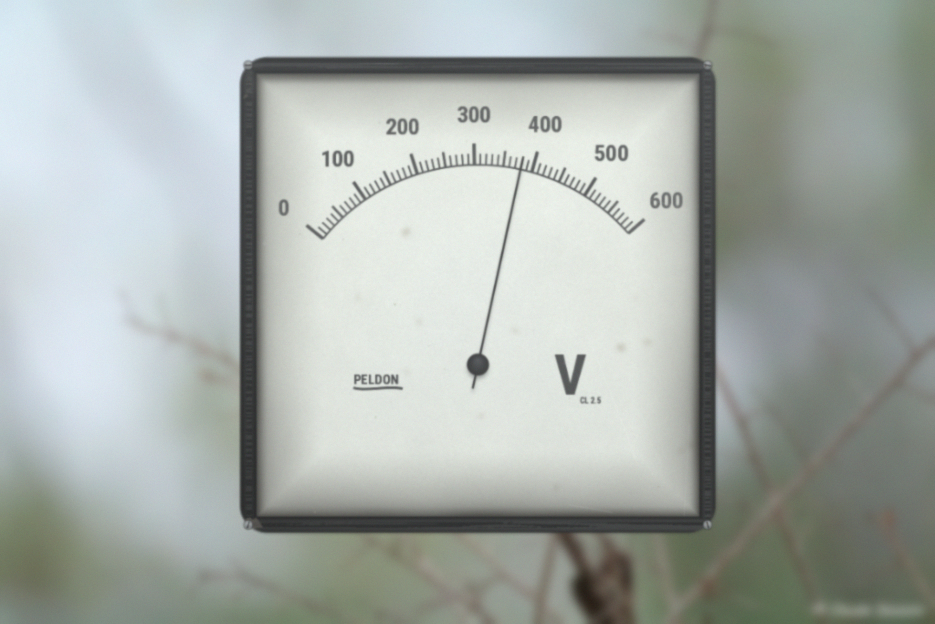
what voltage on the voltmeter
380 V
